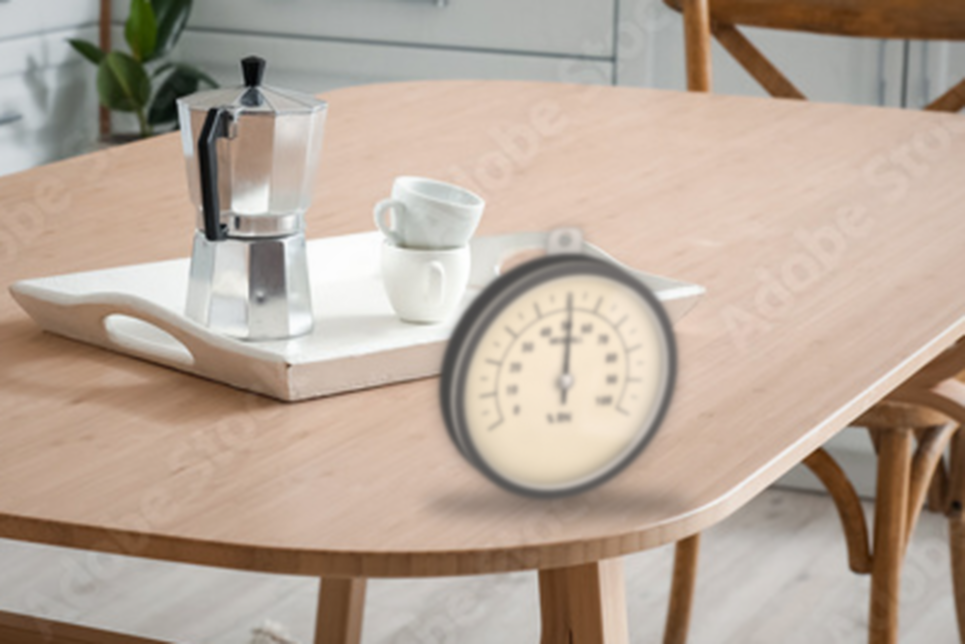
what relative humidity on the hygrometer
50 %
